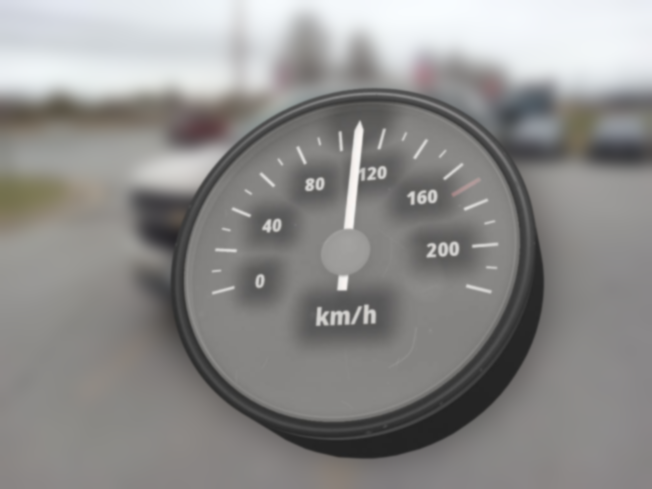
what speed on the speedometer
110 km/h
